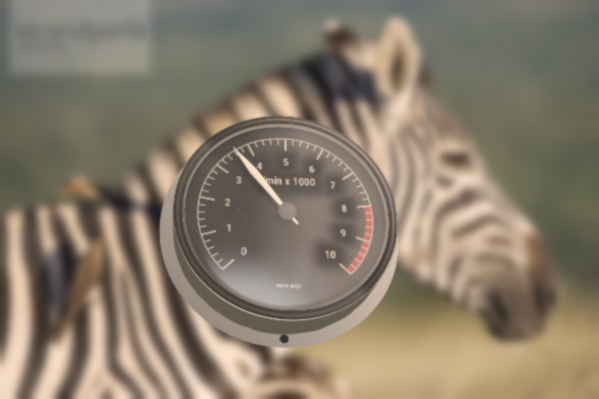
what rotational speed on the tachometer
3600 rpm
